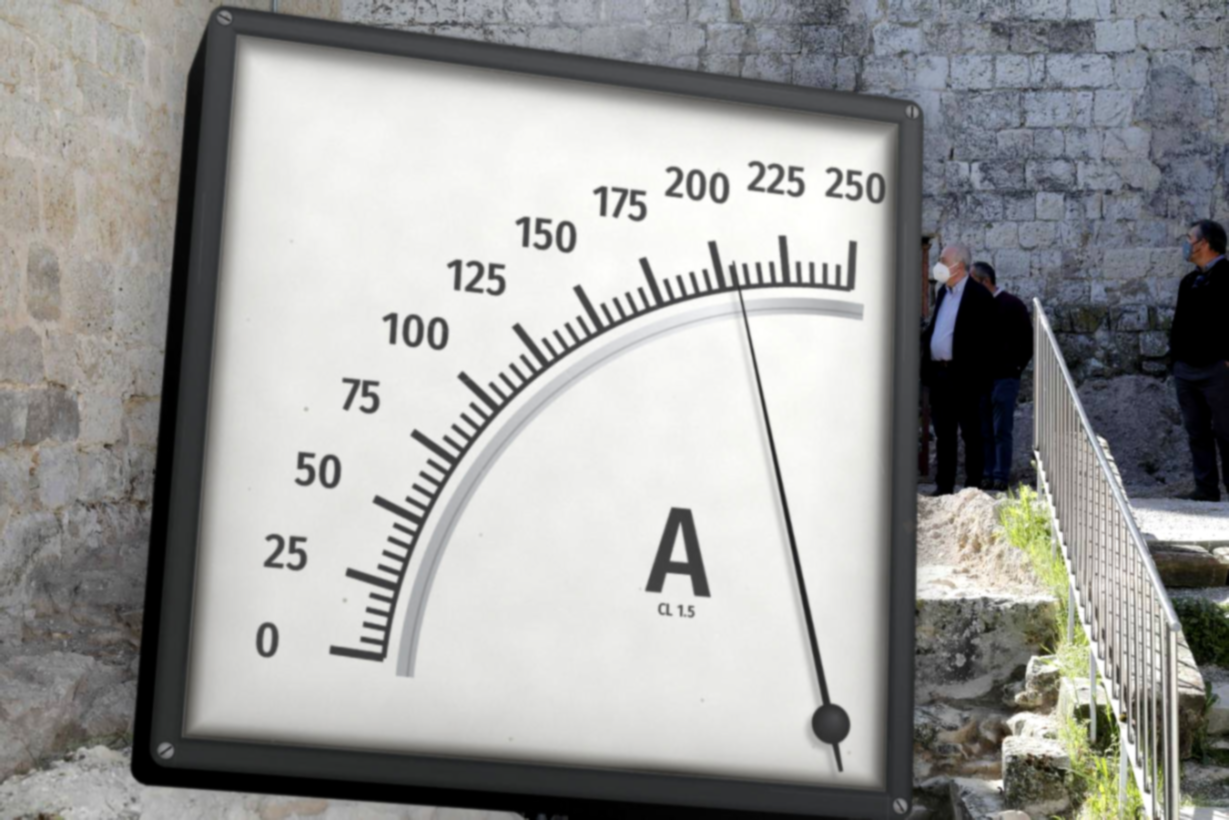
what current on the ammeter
205 A
